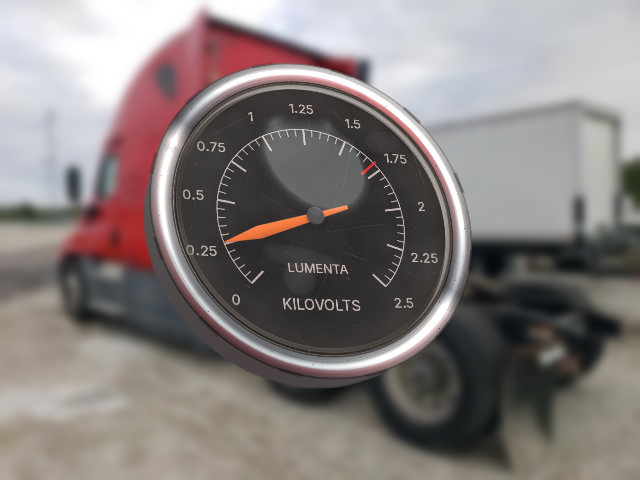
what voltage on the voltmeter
0.25 kV
